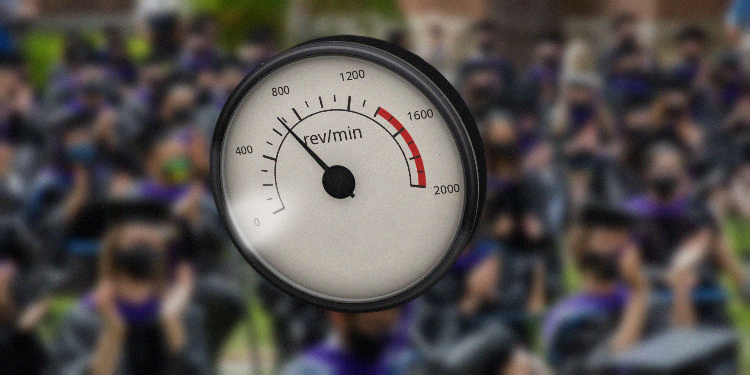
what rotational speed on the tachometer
700 rpm
